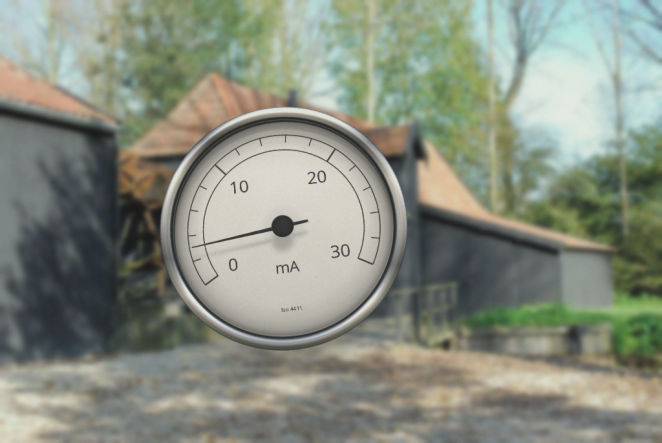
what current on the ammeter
3 mA
